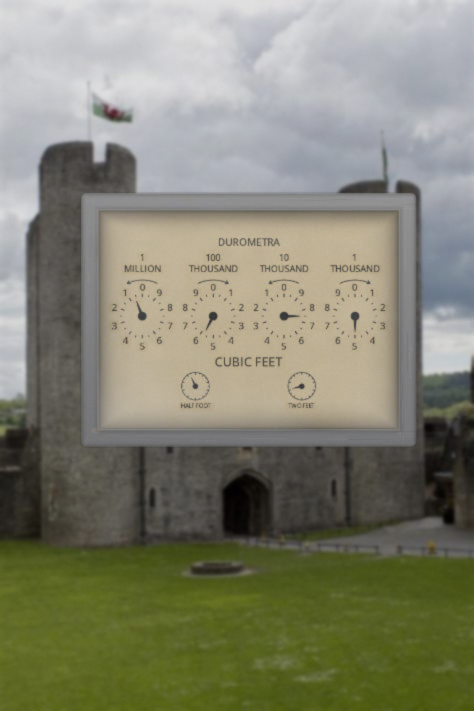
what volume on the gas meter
57500 ft³
